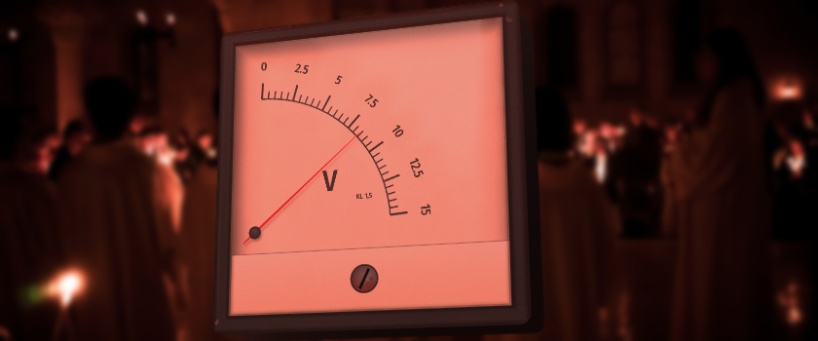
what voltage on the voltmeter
8.5 V
